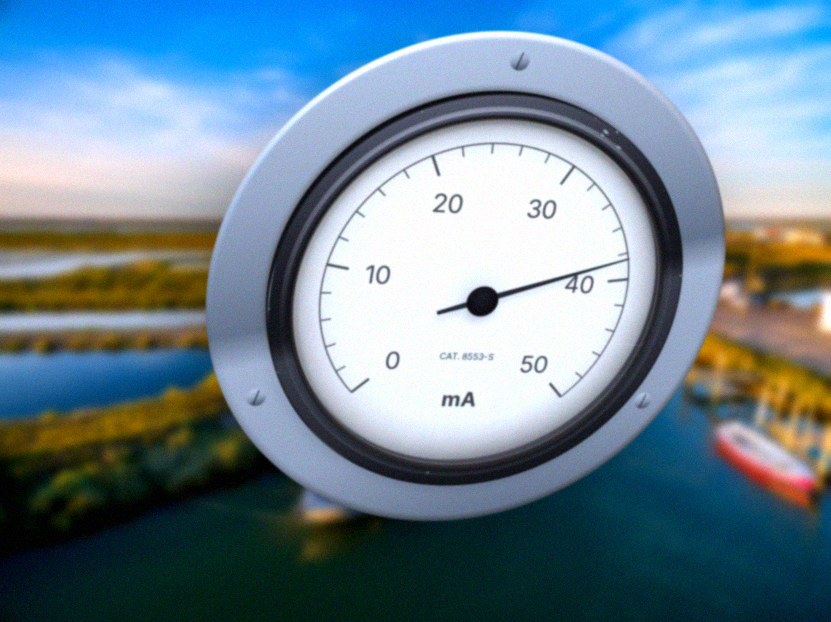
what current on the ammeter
38 mA
